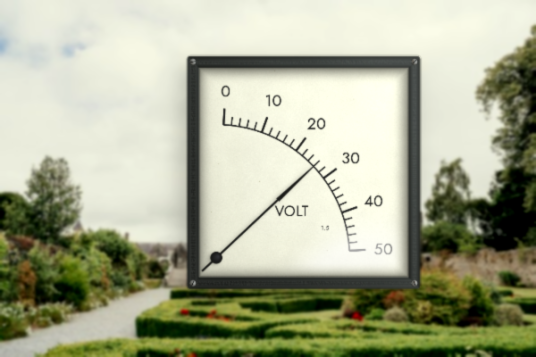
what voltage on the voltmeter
26 V
